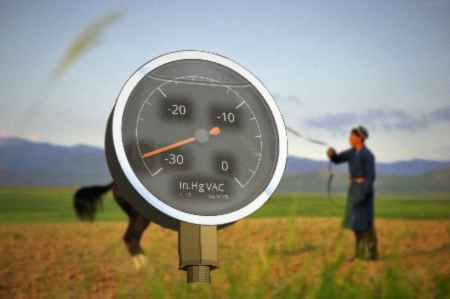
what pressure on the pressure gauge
-28 inHg
